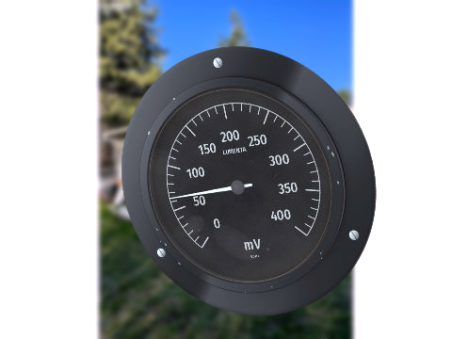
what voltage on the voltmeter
65 mV
